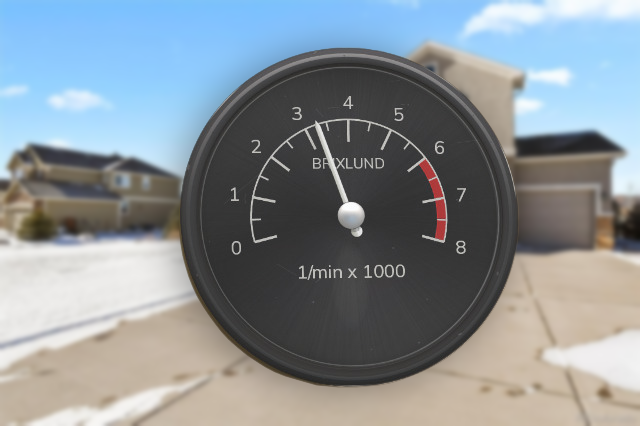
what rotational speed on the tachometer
3250 rpm
